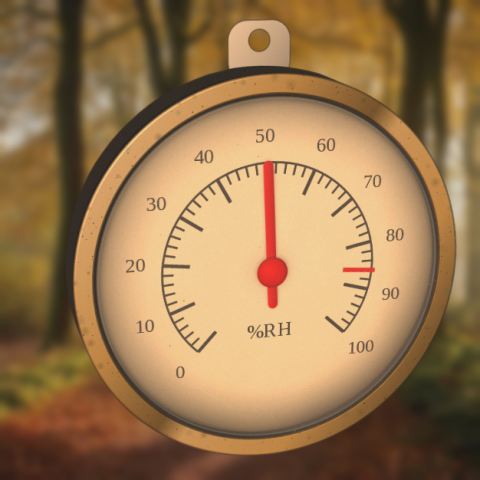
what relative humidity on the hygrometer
50 %
